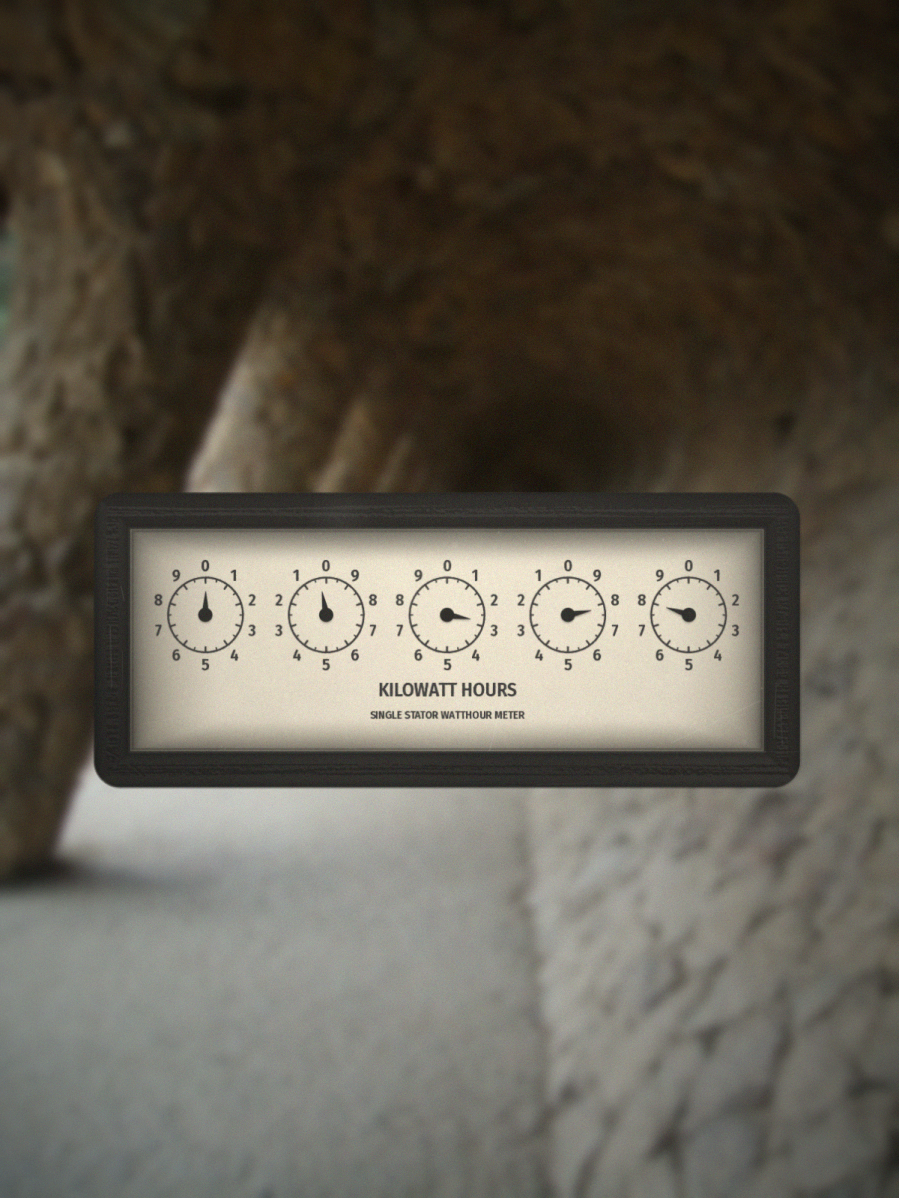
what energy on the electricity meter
278 kWh
